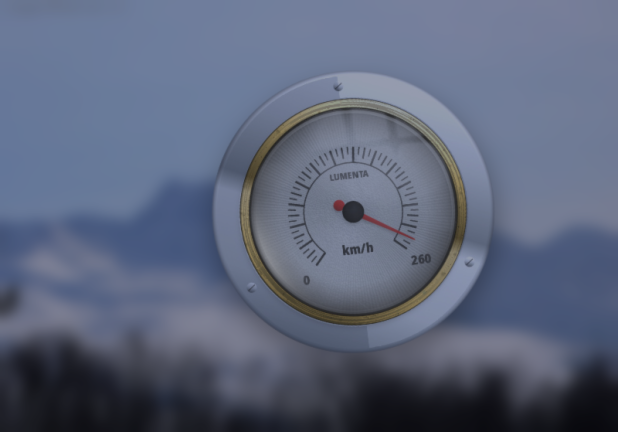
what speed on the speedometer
250 km/h
